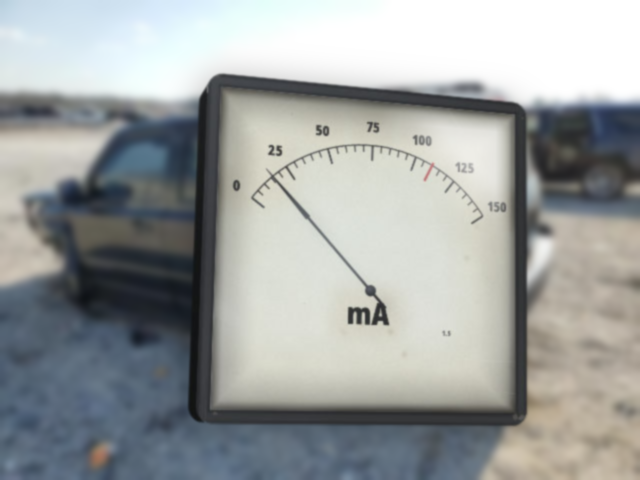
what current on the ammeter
15 mA
